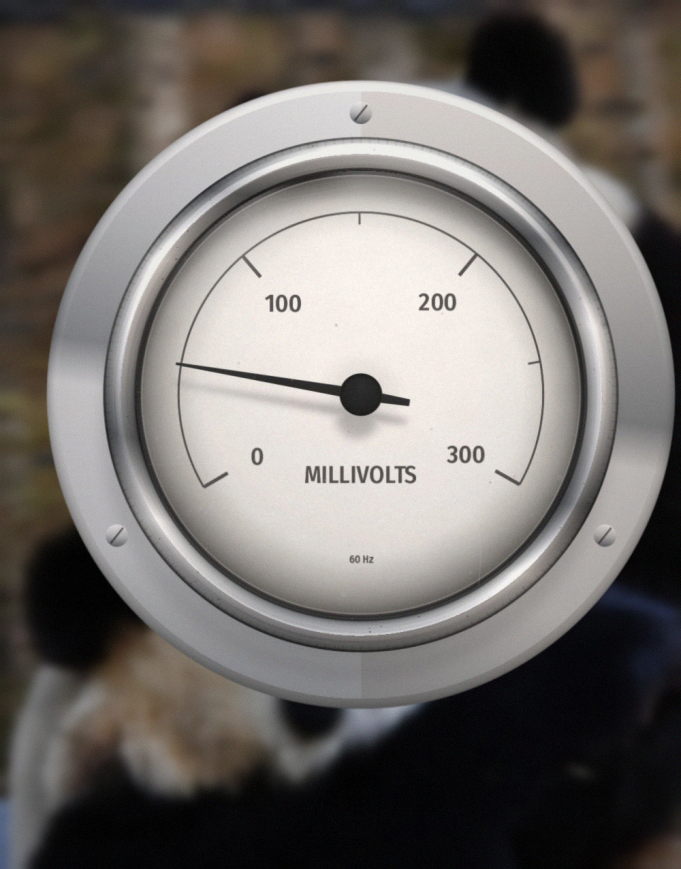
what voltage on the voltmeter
50 mV
